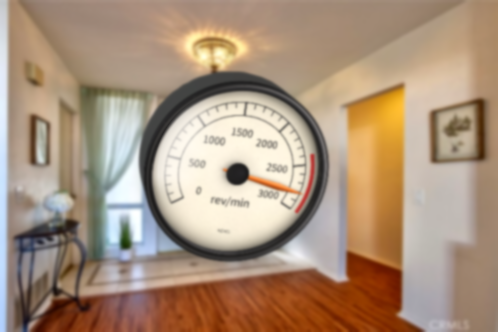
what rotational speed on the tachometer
2800 rpm
